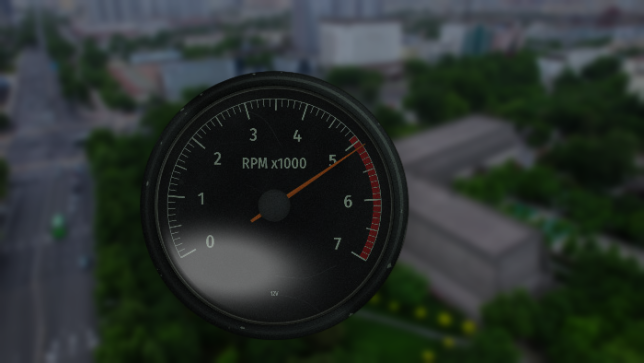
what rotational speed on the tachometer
5100 rpm
